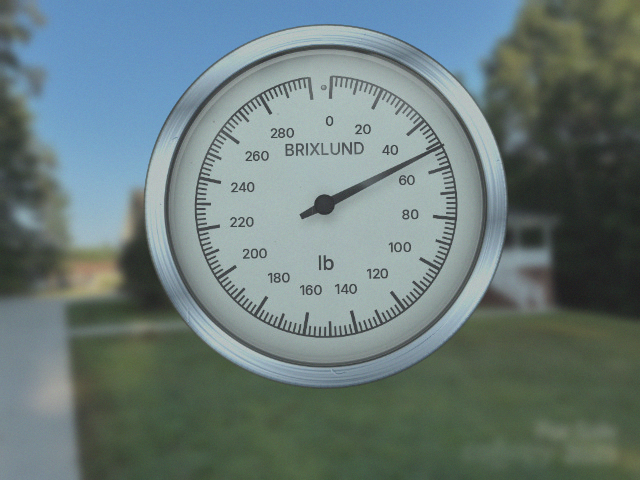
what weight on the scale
52 lb
